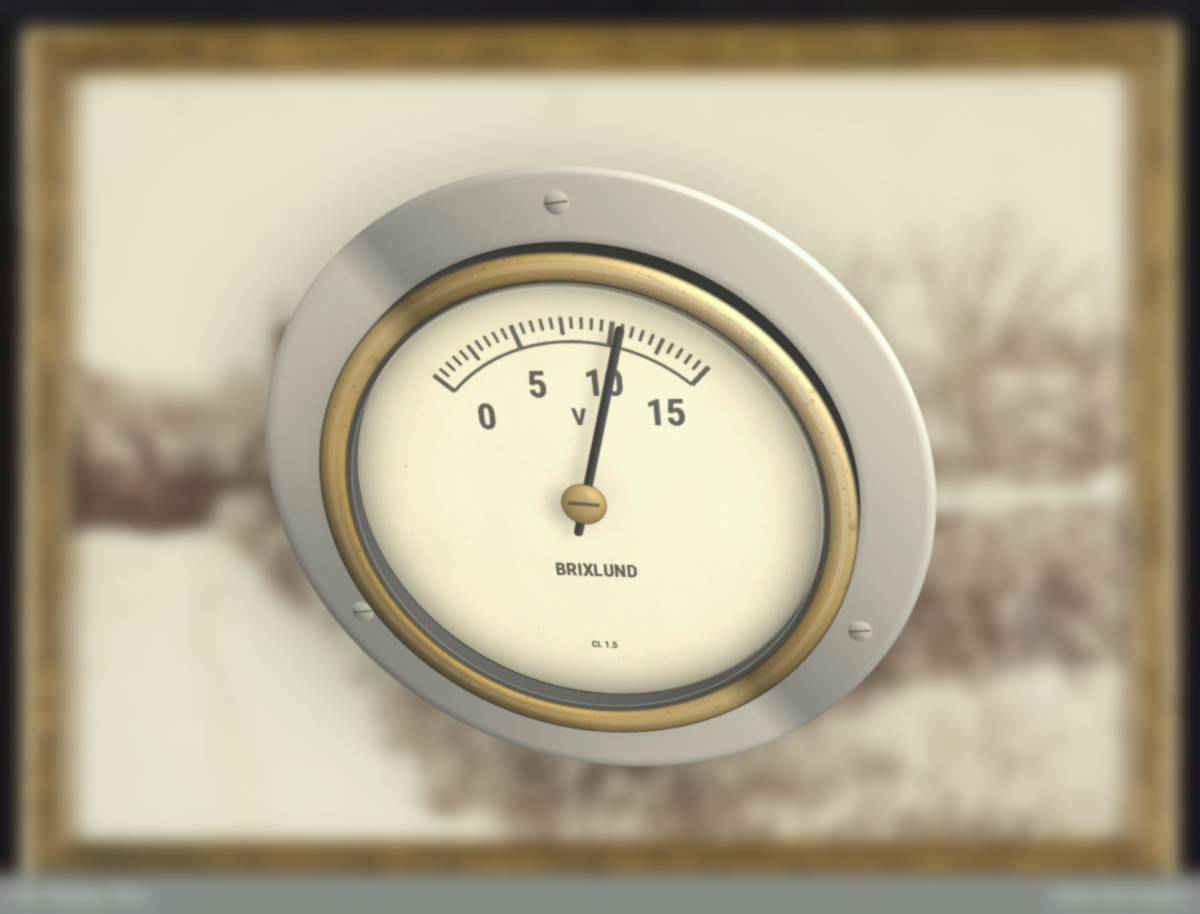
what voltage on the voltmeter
10.5 V
